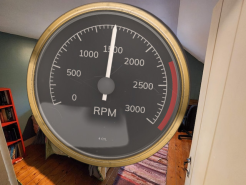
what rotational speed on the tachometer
1500 rpm
